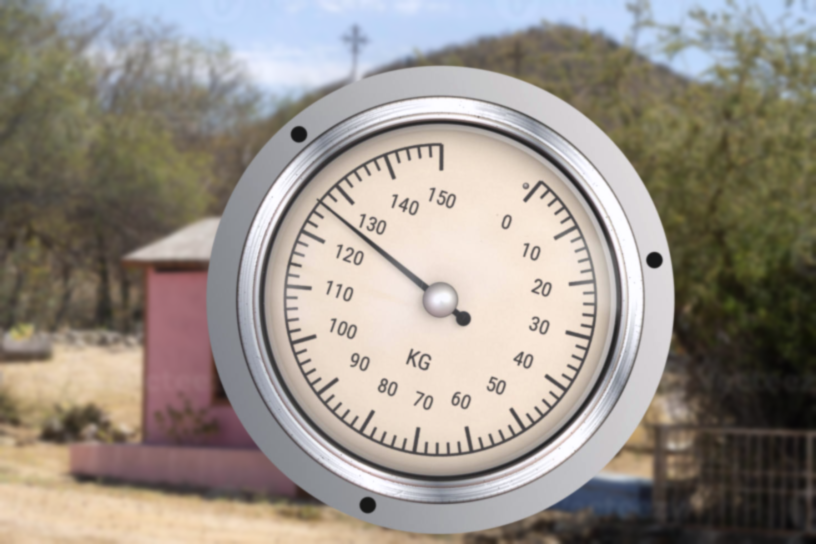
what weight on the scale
126 kg
